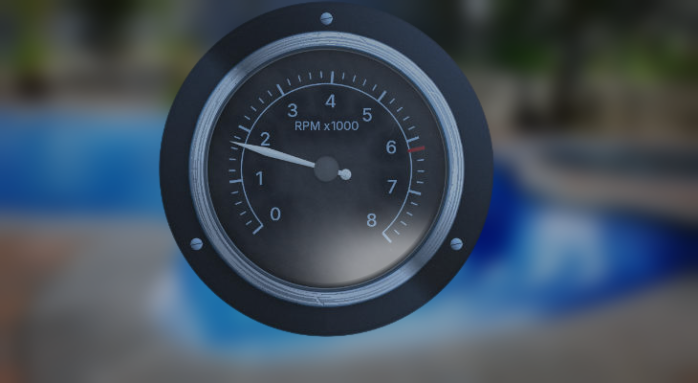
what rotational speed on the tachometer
1700 rpm
